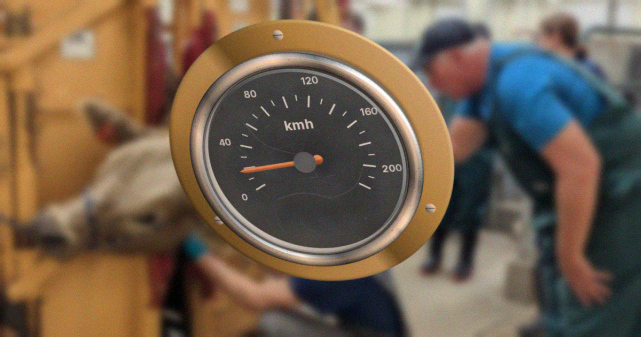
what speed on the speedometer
20 km/h
